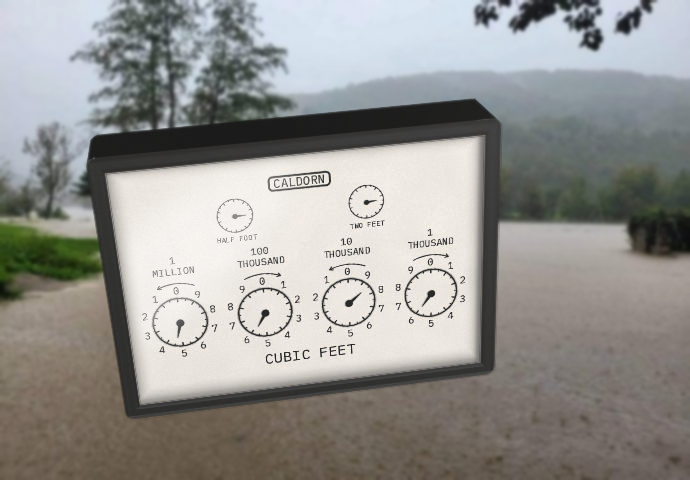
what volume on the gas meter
458600 ft³
